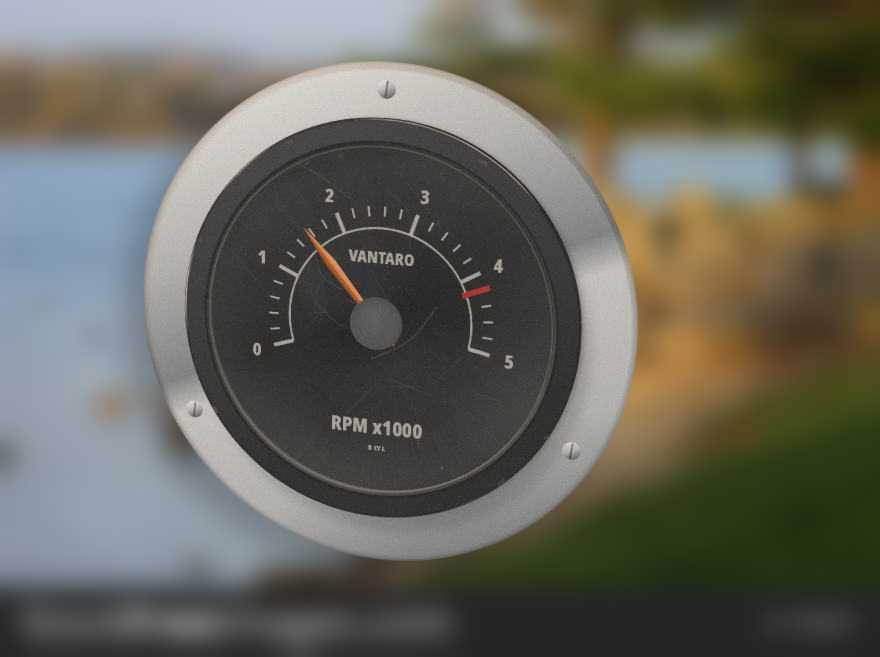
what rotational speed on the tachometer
1600 rpm
